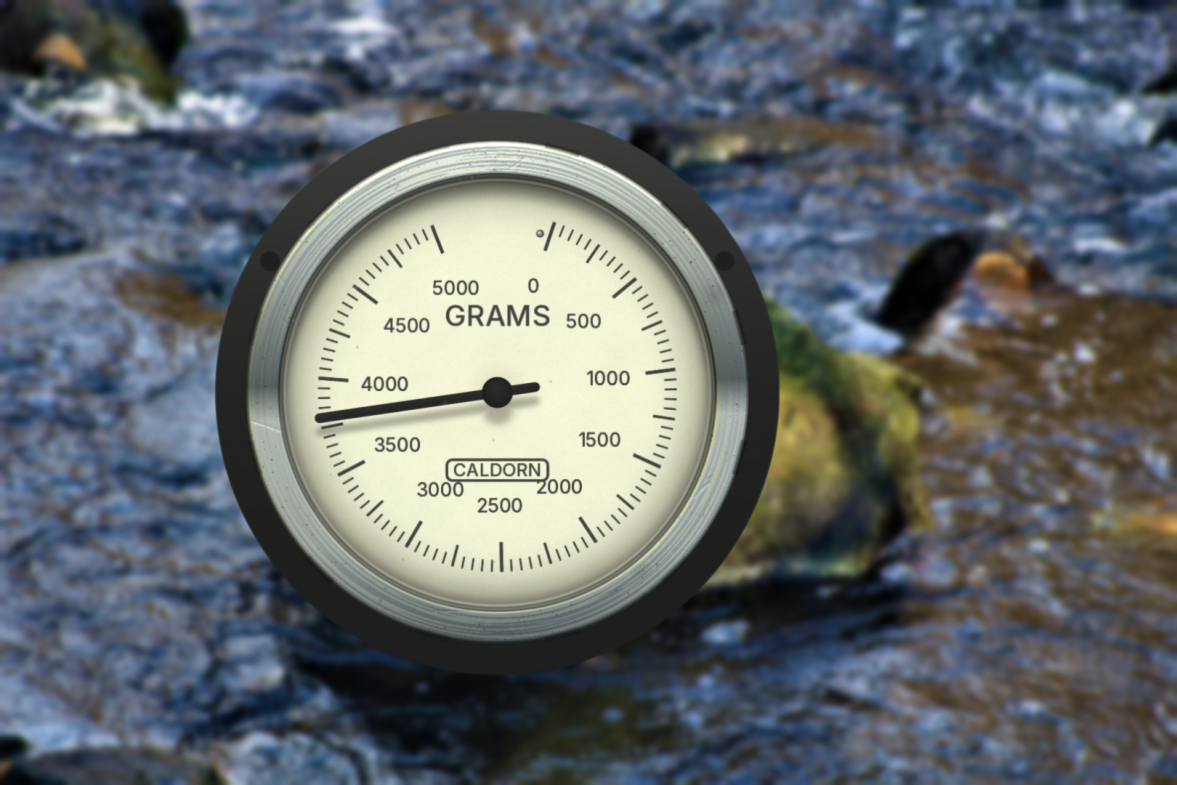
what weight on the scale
3800 g
